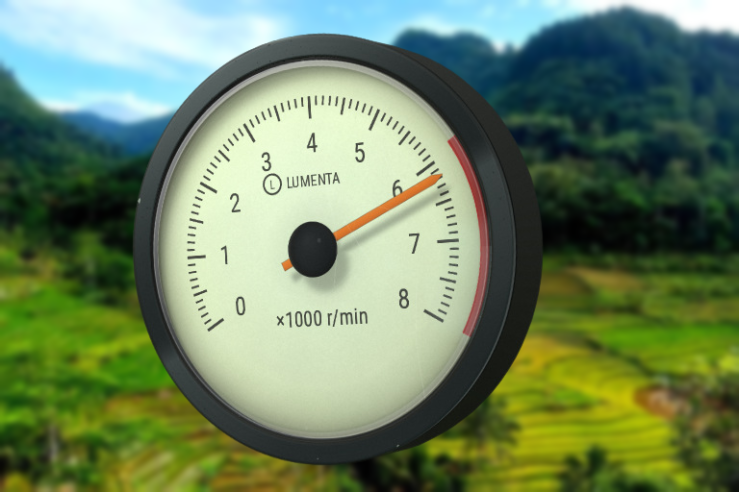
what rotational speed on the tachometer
6200 rpm
